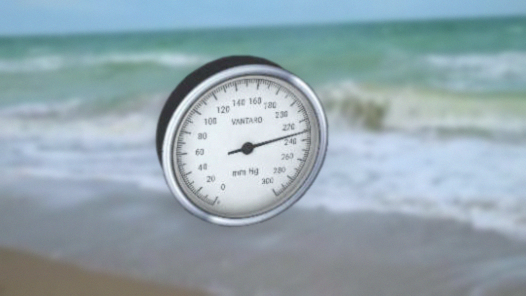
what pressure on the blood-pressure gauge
230 mmHg
